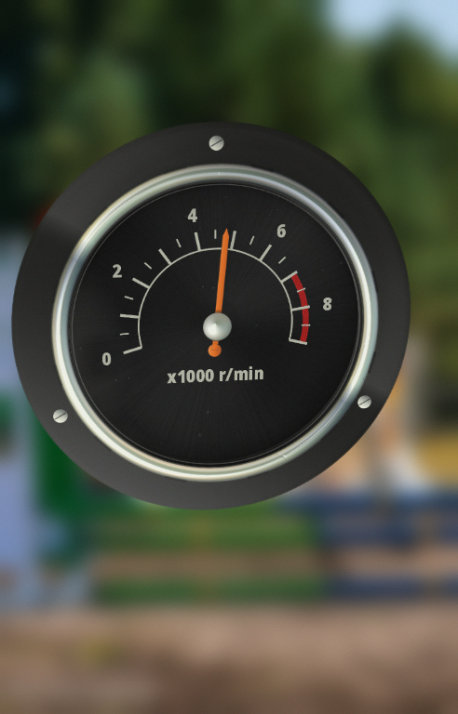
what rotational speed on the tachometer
4750 rpm
